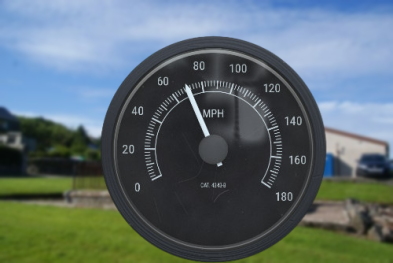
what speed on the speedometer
70 mph
